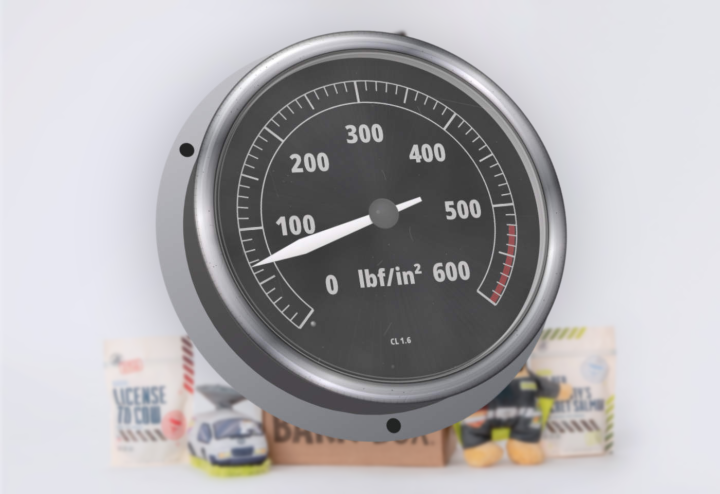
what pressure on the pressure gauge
65 psi
